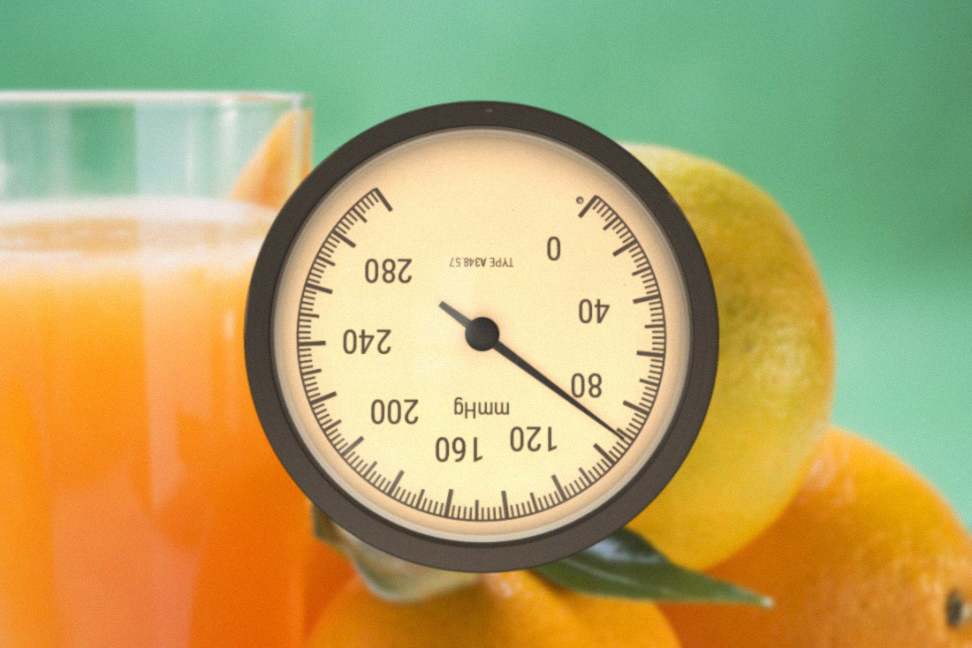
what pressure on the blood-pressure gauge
92 mmHg
